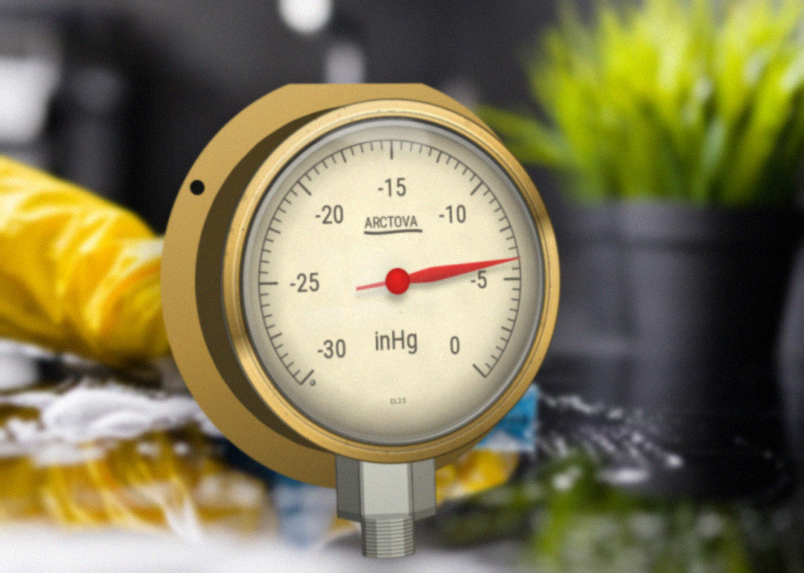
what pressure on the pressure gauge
-6 inHg
